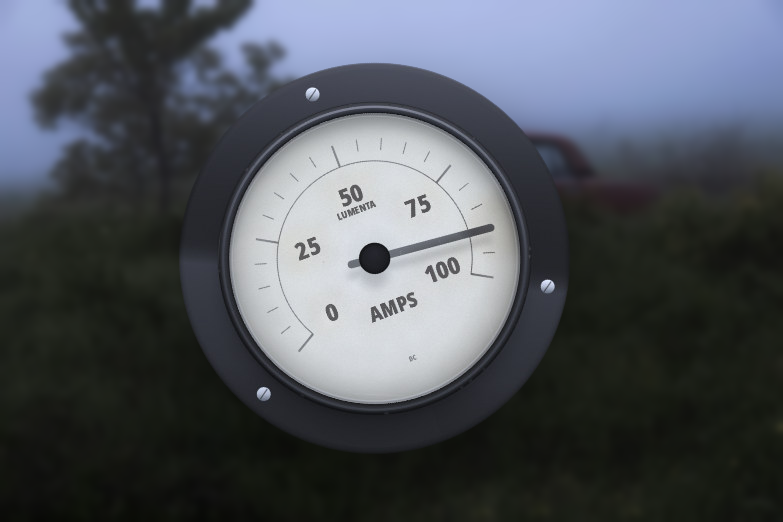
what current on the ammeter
90 A
